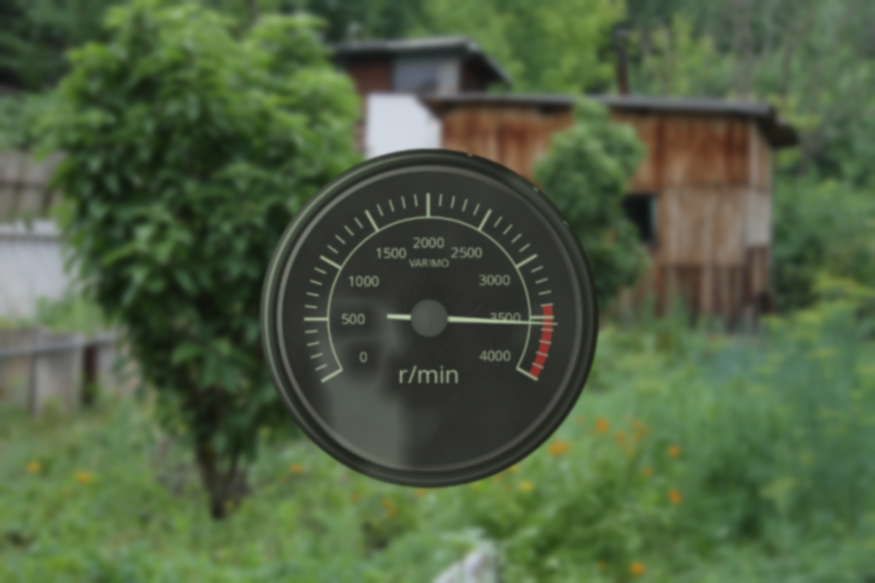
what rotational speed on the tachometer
3550 rpm
